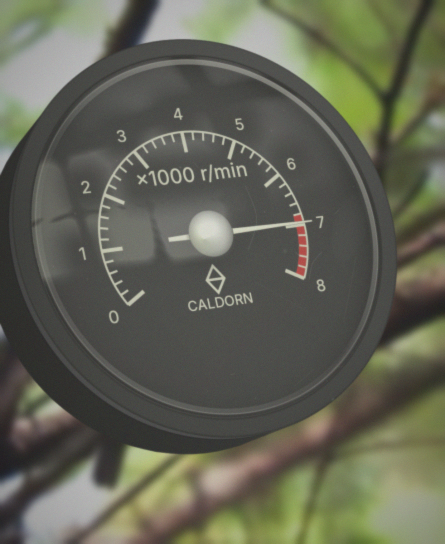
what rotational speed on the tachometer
7000 rpm
